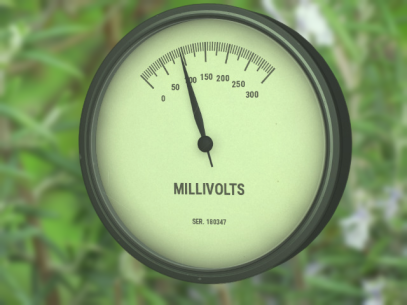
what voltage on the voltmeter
100 mV
